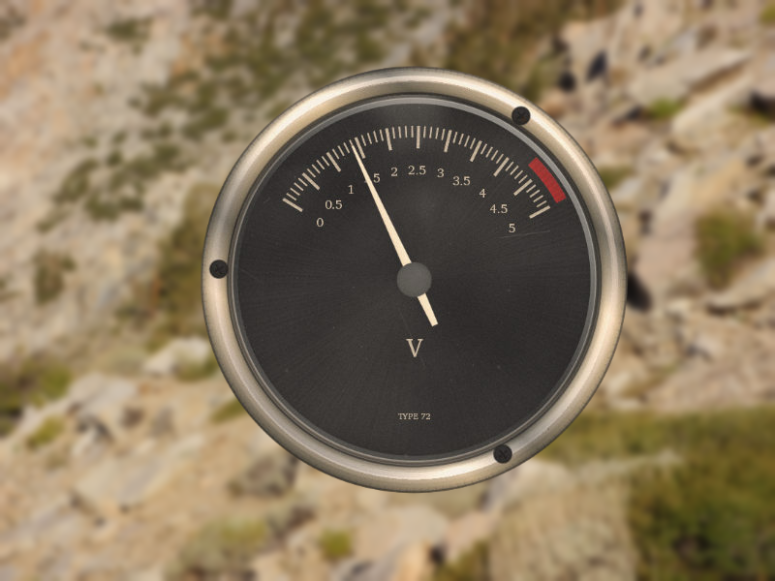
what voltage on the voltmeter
1.4 V
